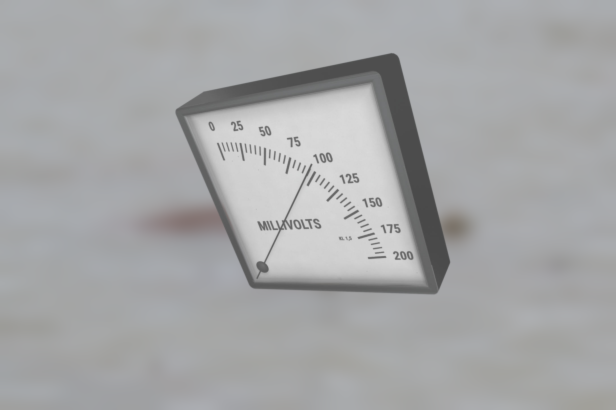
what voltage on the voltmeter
95 mV
